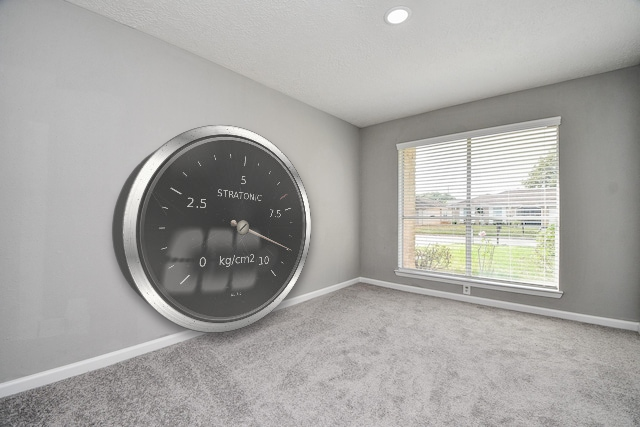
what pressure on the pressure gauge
9 kg/cm²
